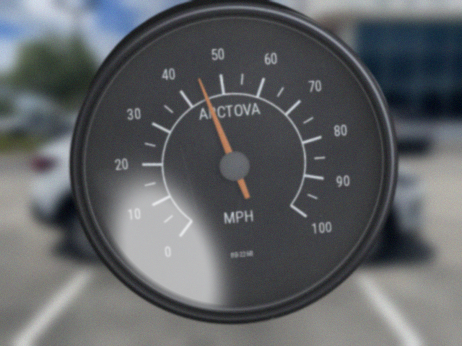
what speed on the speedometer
45 mph
